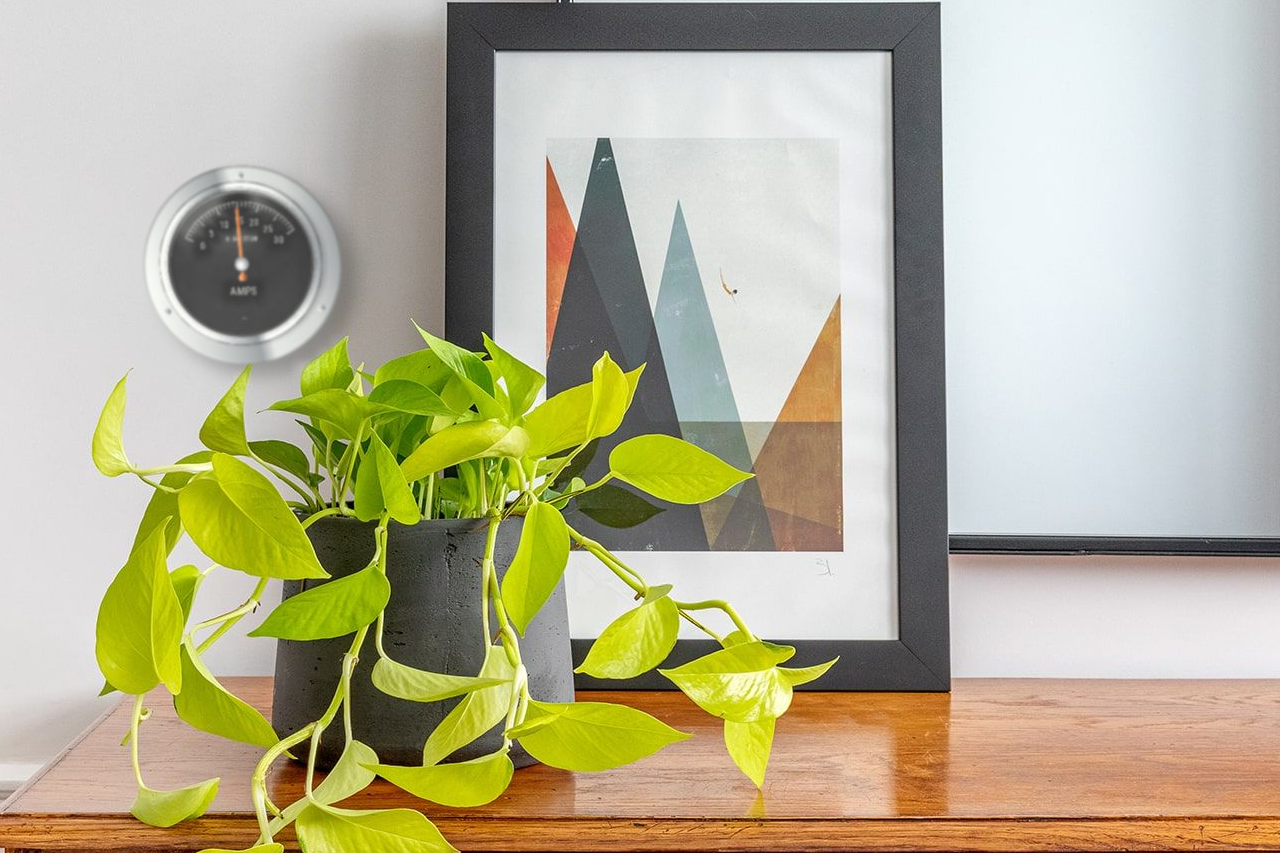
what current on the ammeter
15 A
